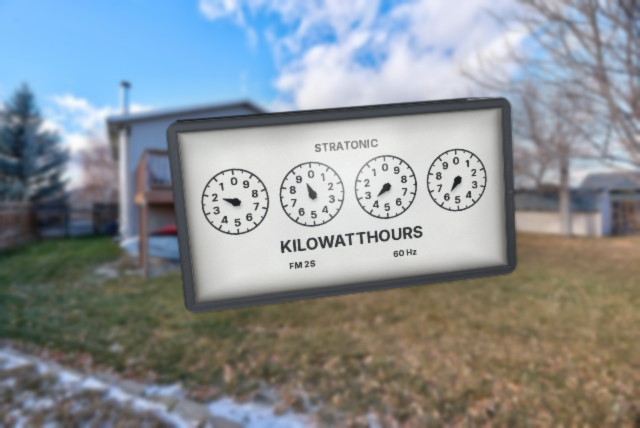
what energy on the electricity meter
1936 kWh
